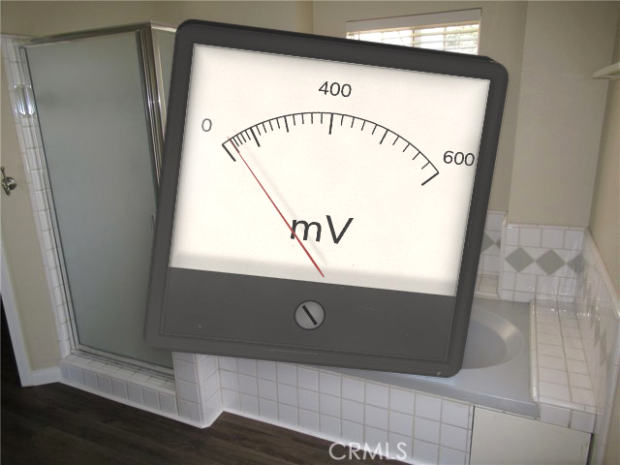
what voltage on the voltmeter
100 mV
